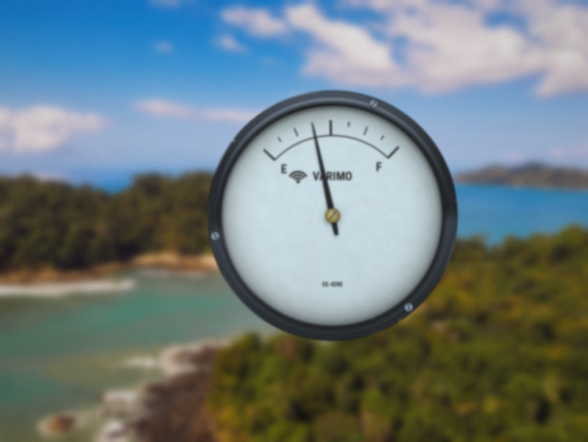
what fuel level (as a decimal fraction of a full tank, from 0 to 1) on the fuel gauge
0.375
